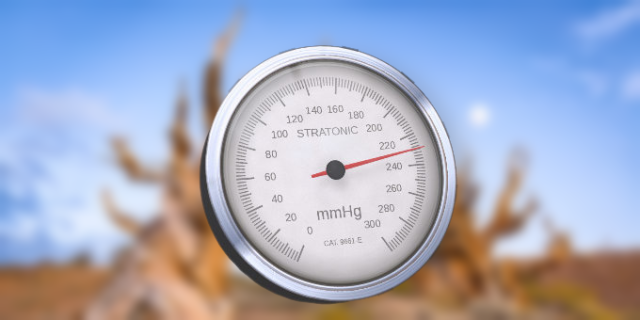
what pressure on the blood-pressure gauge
230 mmHg
